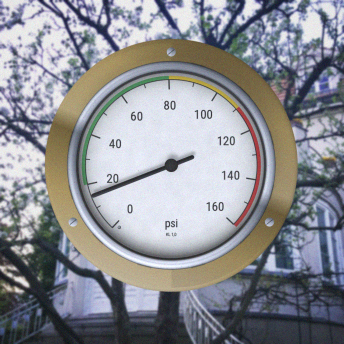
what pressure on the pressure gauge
15 psi
